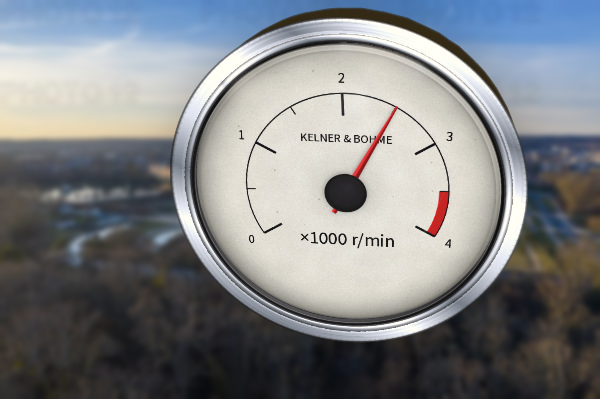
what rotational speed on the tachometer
2500 rpm
